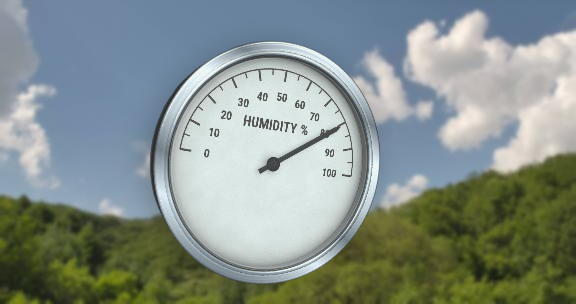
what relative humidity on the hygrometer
80 %
